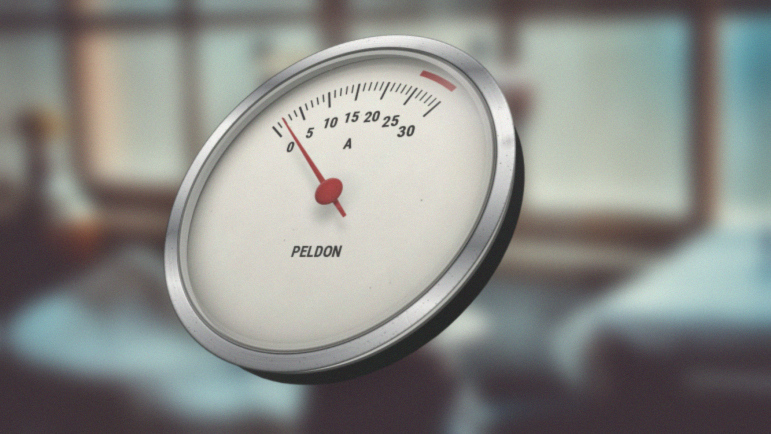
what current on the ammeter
2 A
